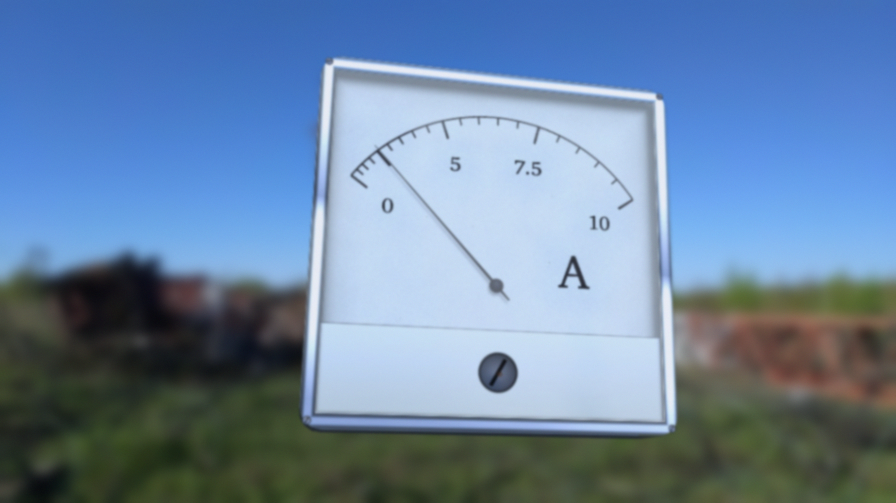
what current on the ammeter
2.5 A
